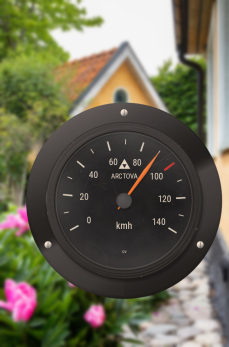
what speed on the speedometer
90 km/h
